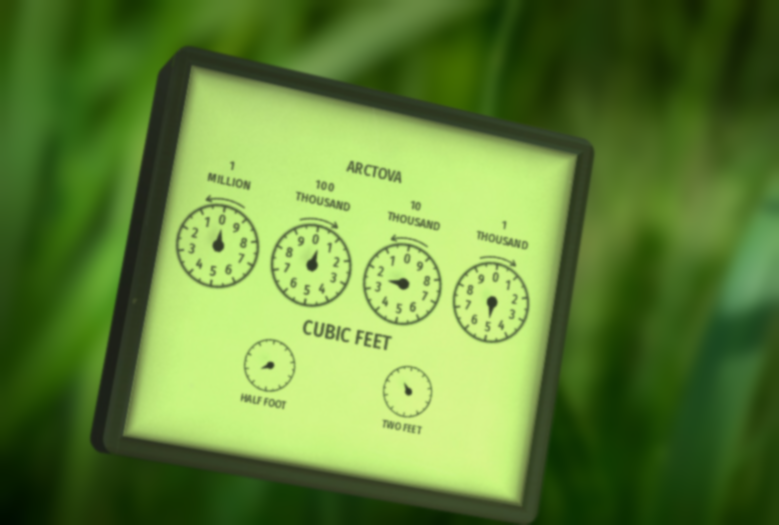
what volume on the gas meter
2500 ft³
